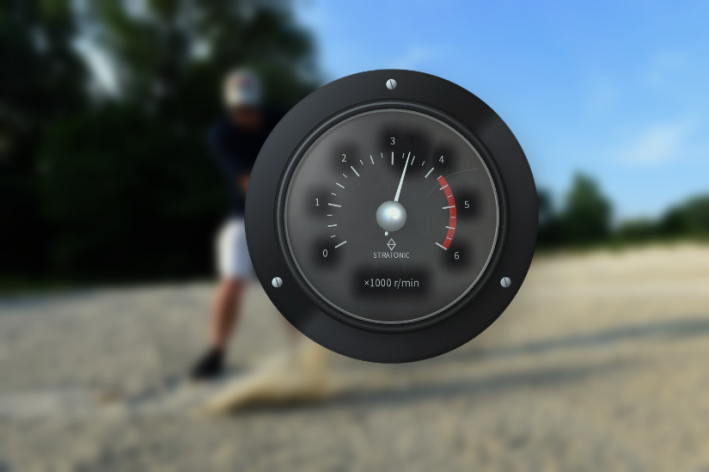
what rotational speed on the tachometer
3375 rpm
